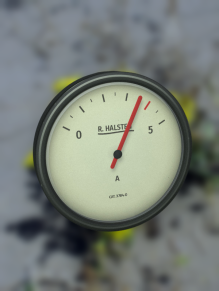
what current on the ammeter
3.5 A
